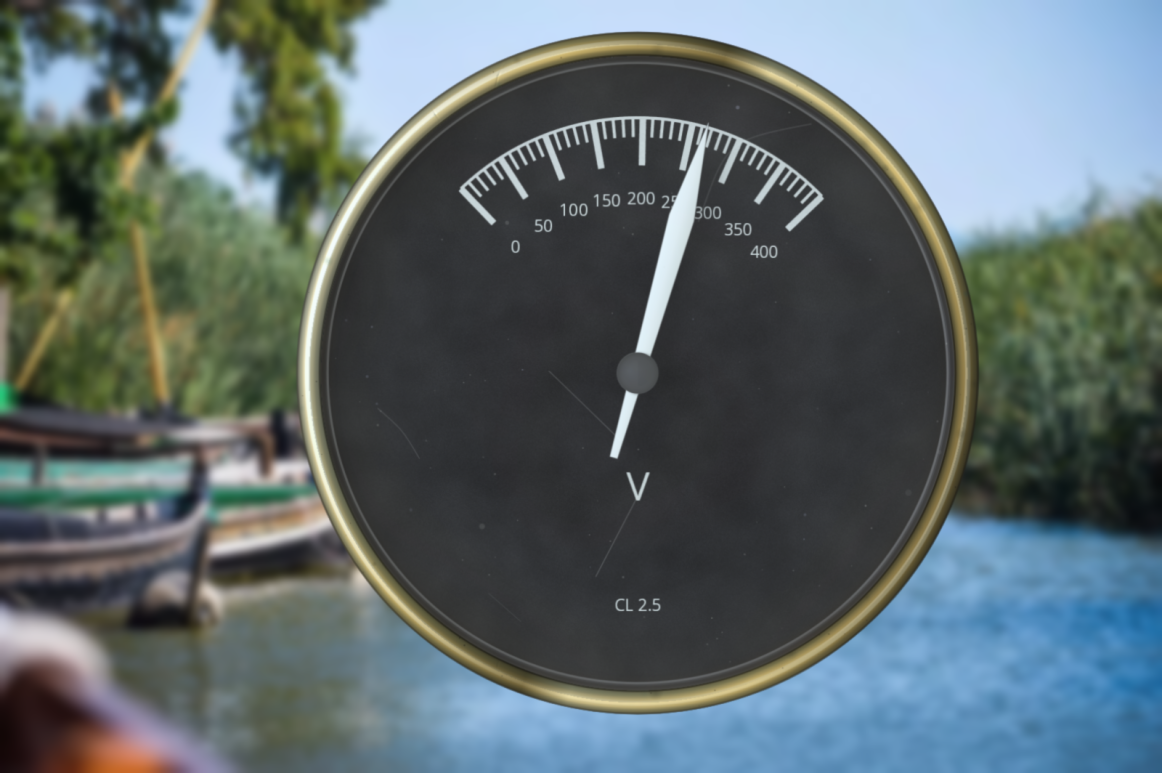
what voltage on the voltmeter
265 V
